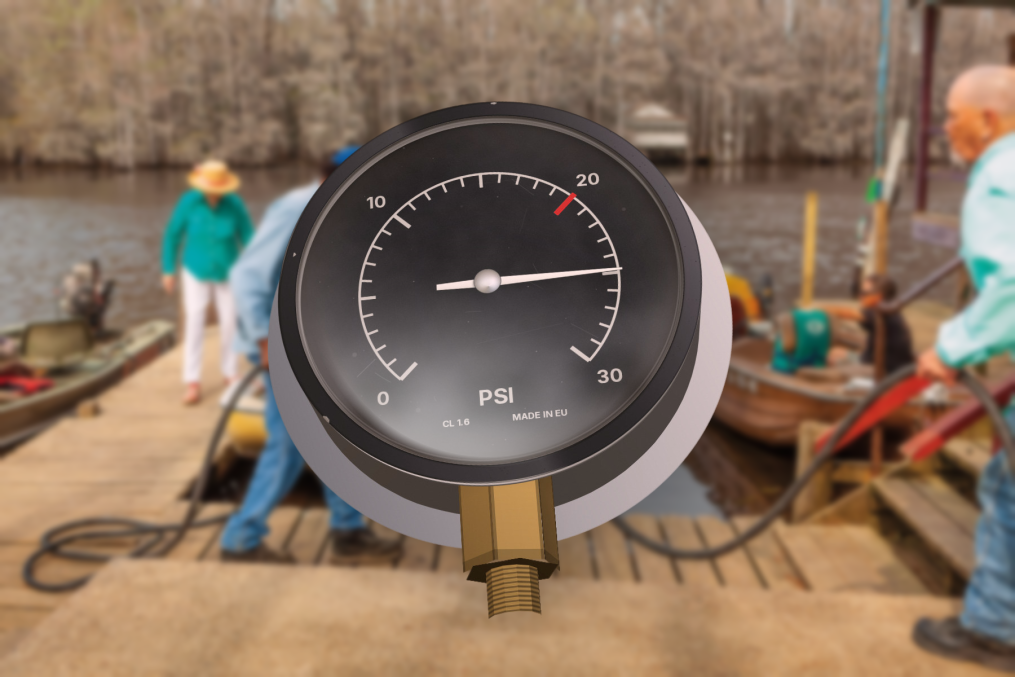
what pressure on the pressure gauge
25 psi
